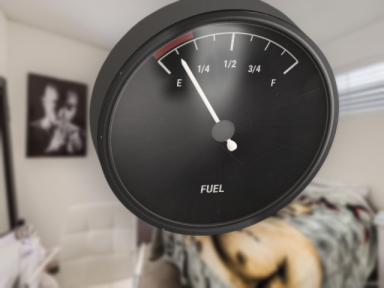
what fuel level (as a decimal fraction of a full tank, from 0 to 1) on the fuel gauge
0.125
